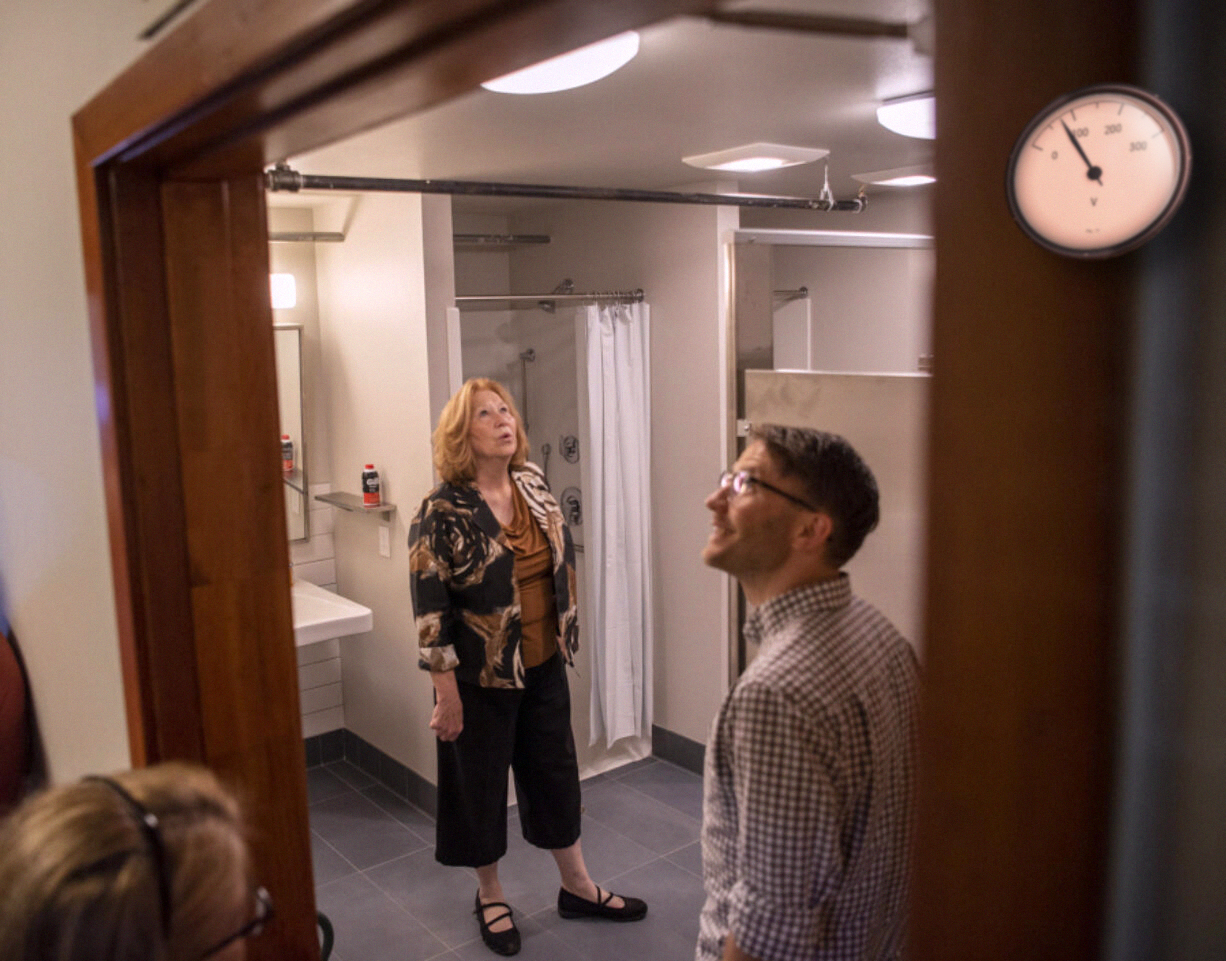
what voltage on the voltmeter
75 V
